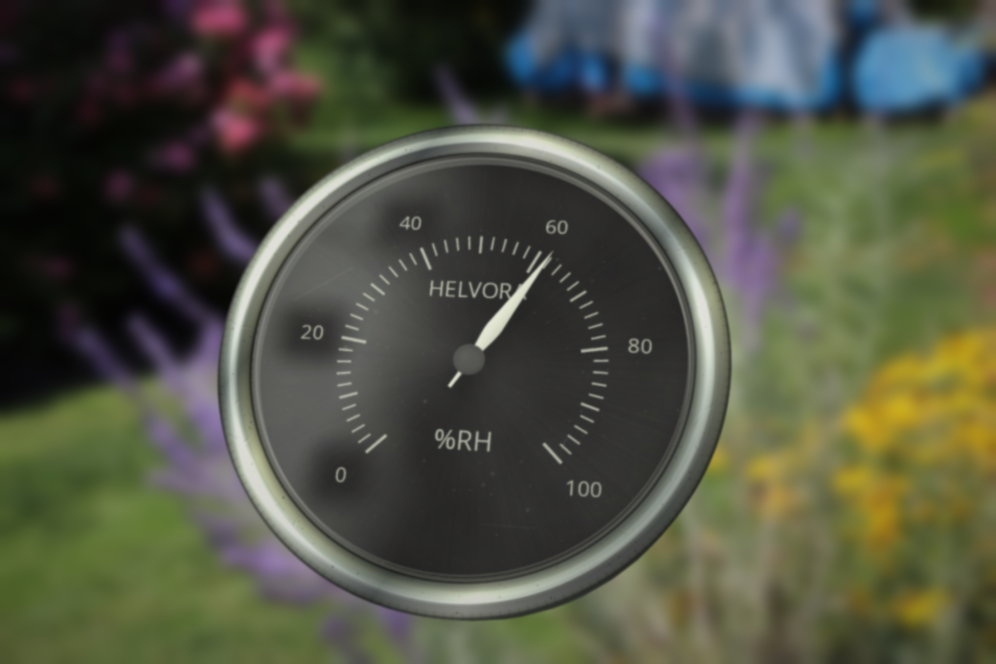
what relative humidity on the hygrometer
62 %
